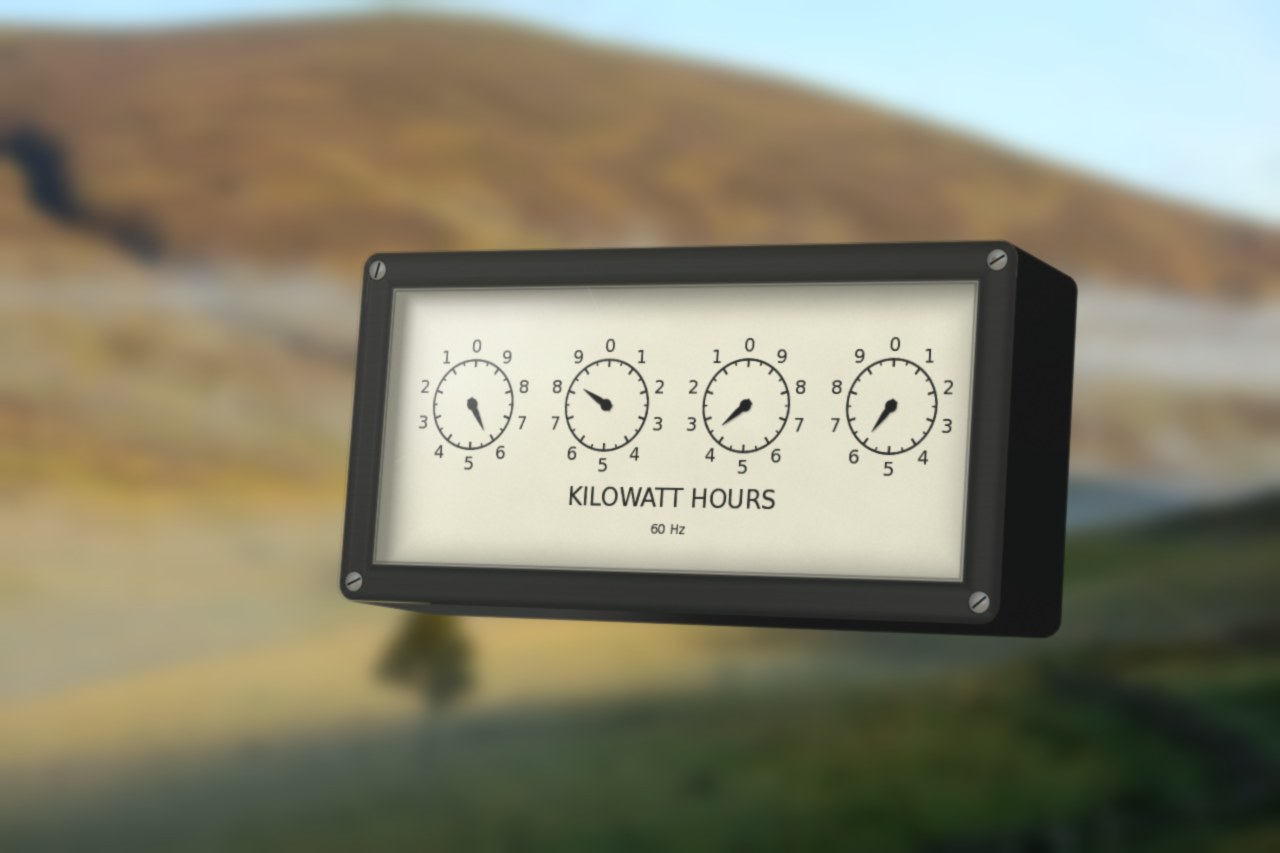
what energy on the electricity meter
5836 kWh
